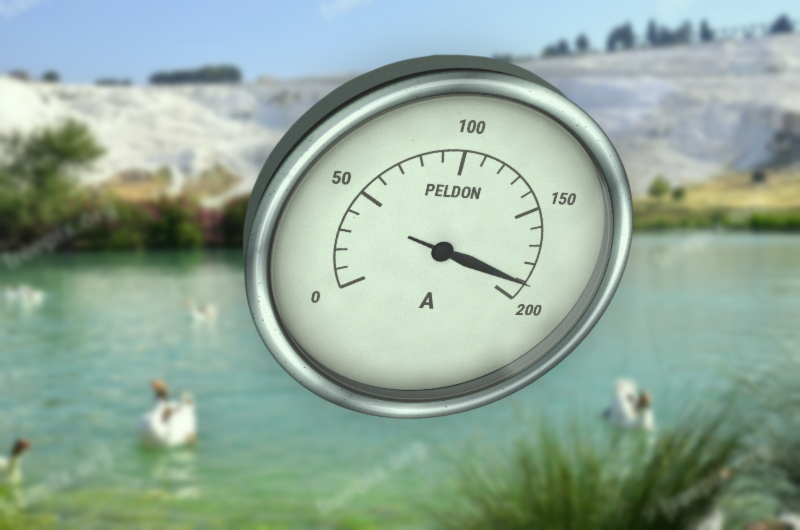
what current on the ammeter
190 A
